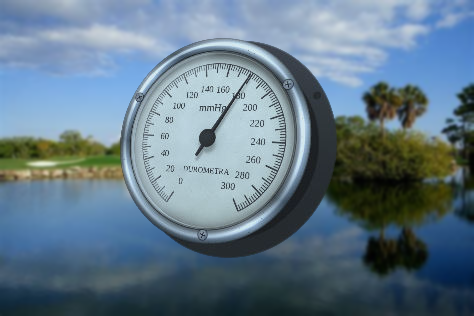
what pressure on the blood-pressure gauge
180 mmHg
